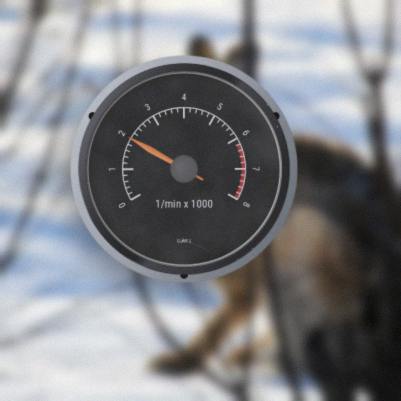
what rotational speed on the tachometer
2000 rpm
